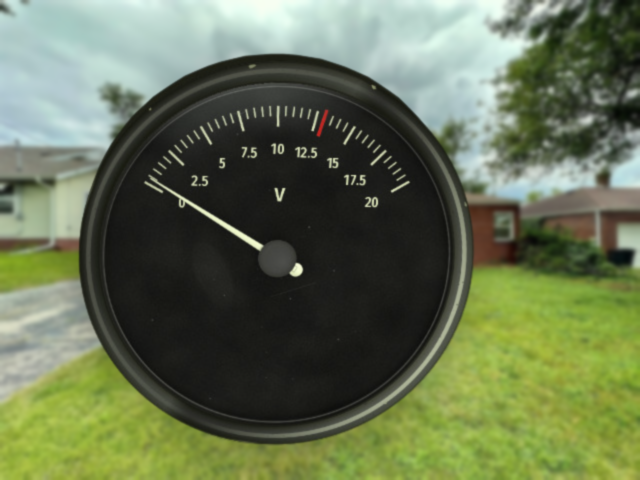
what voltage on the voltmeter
0.5 V
